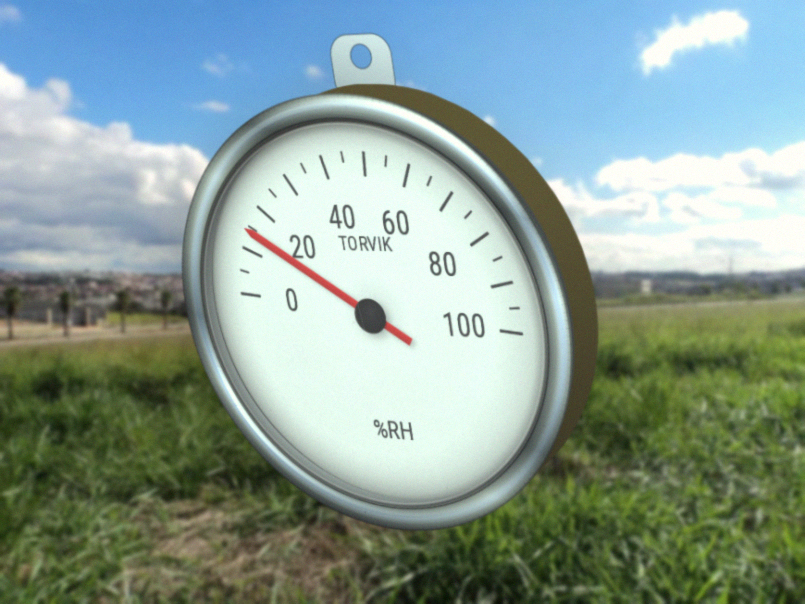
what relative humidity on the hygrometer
15 %
